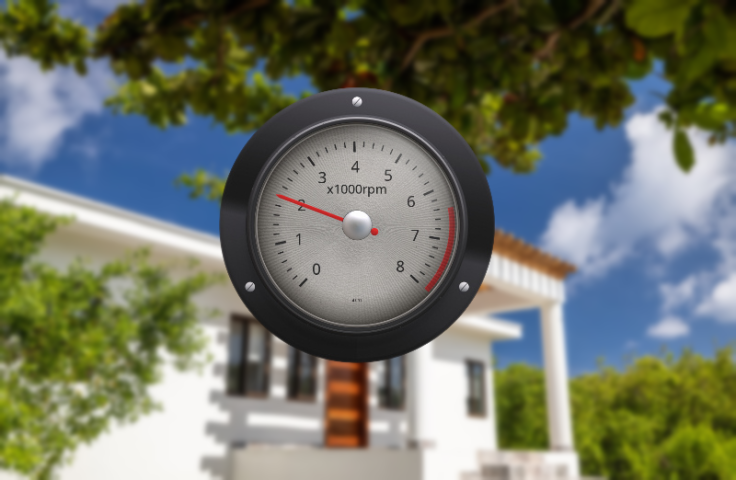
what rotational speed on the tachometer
2000 rpm
